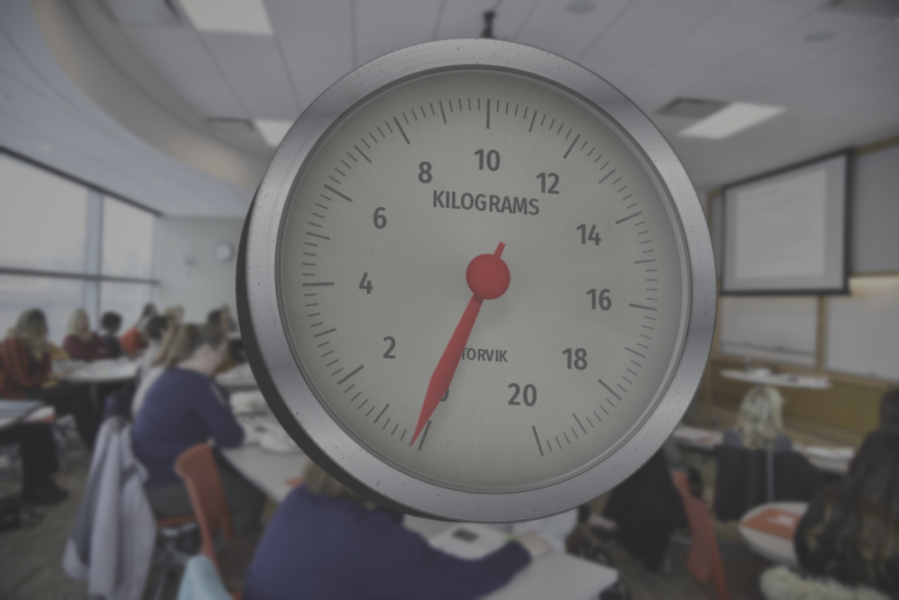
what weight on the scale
0.2 kg
